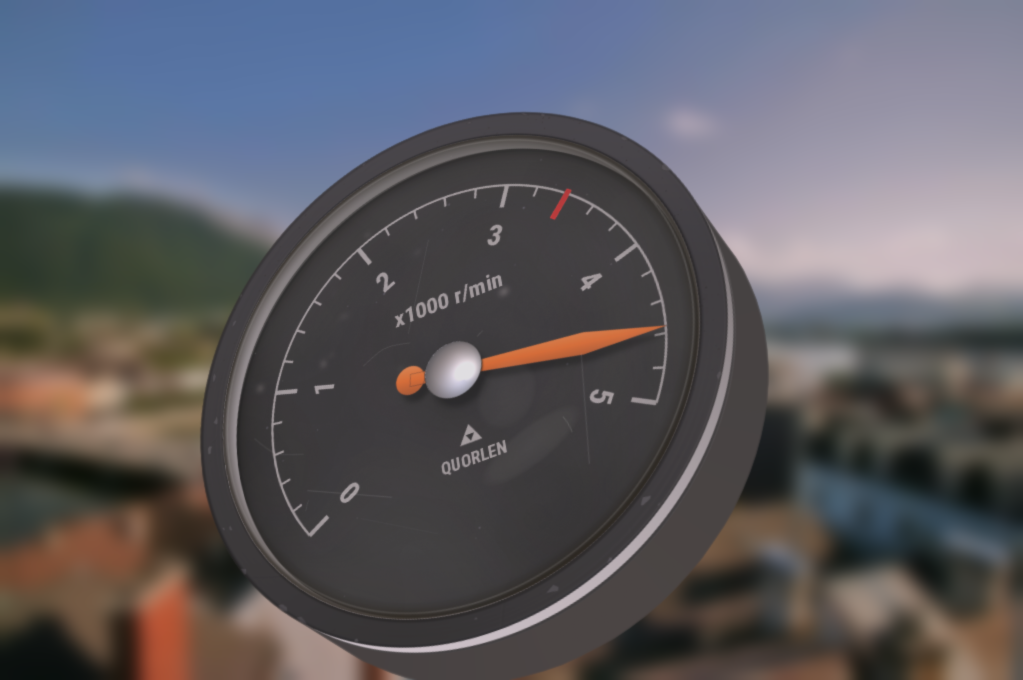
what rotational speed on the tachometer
4600 rpm
